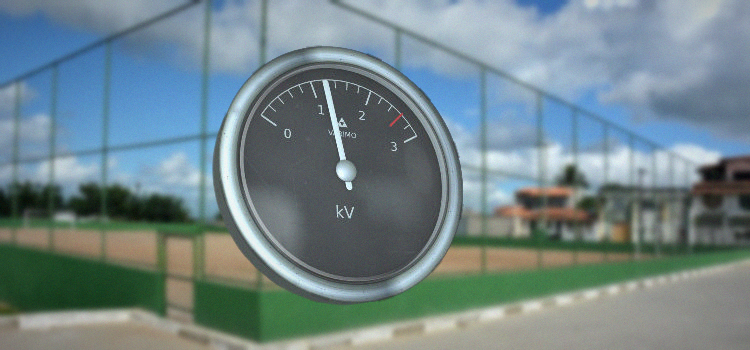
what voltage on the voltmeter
1.2 kV
